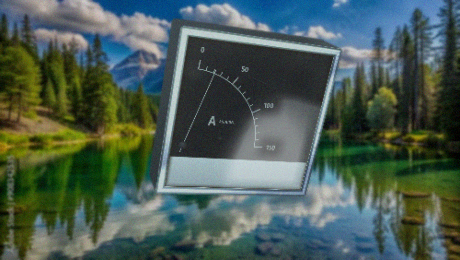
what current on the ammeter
20 A
